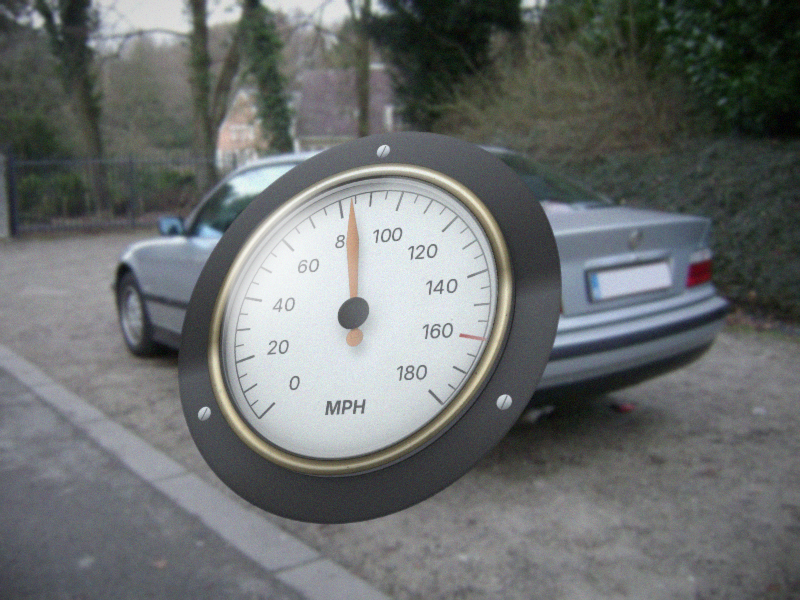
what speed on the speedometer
85 mph
